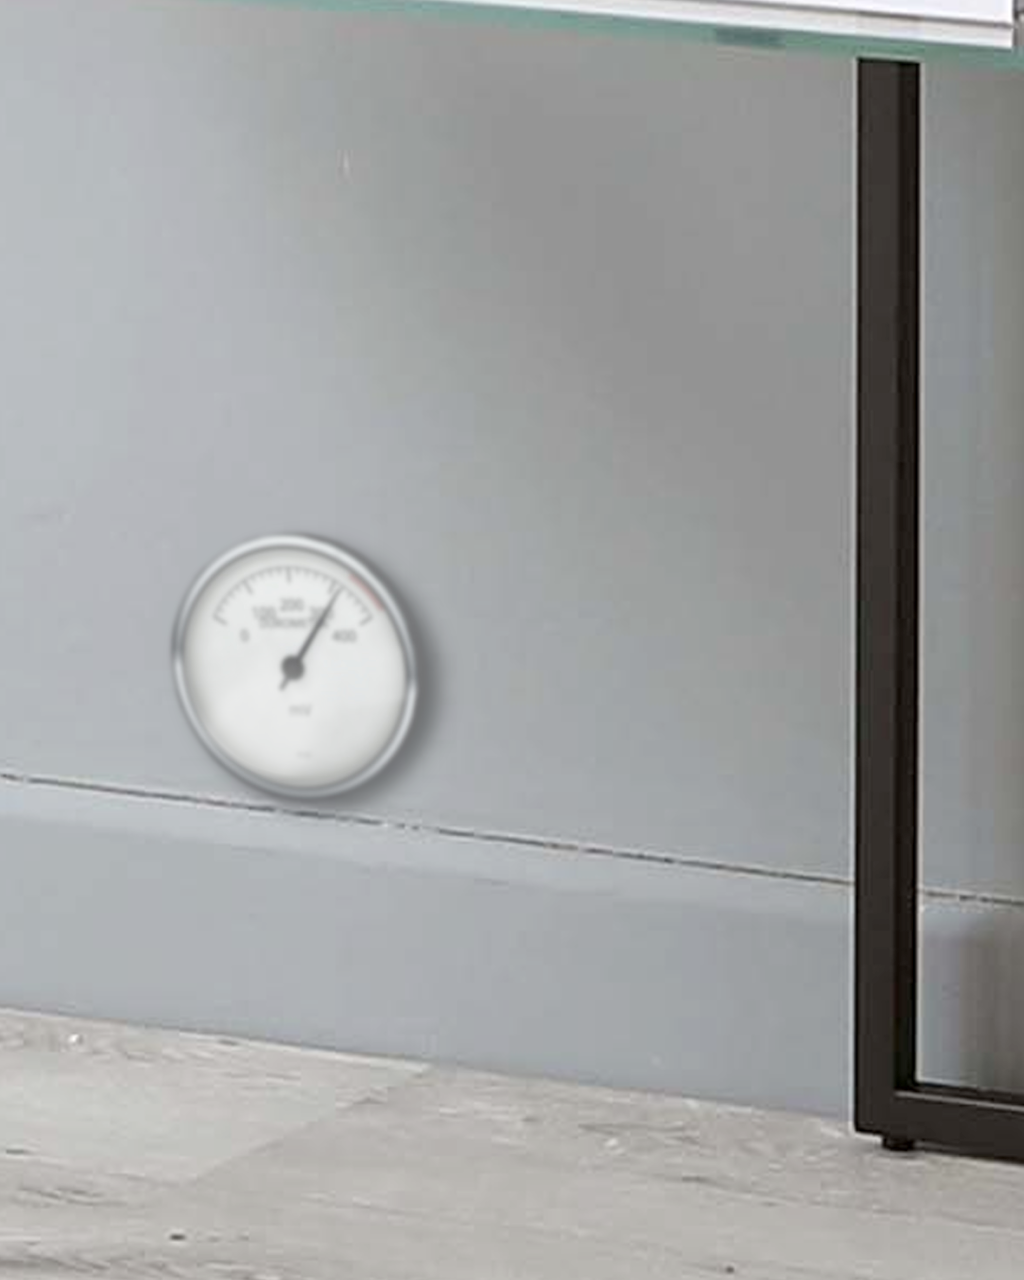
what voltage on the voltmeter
320 mV
